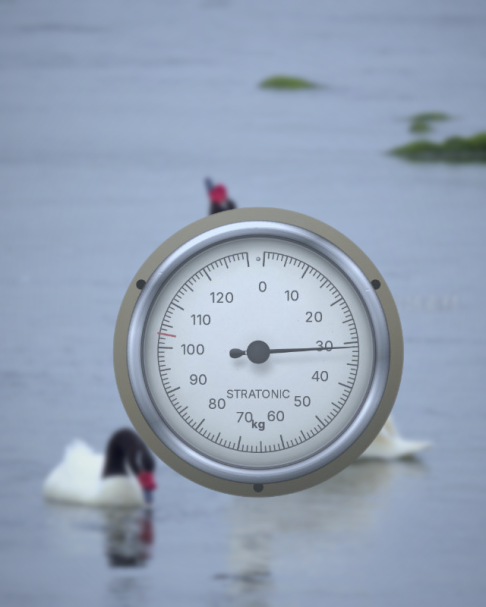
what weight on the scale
31 kg
